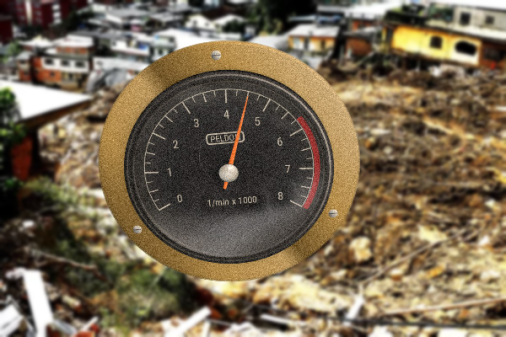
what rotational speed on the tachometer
4500 rpm
